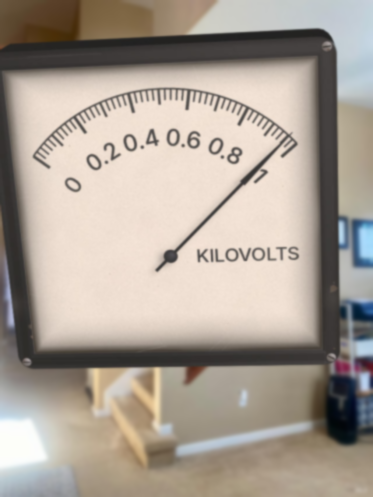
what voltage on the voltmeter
0.96 kV
